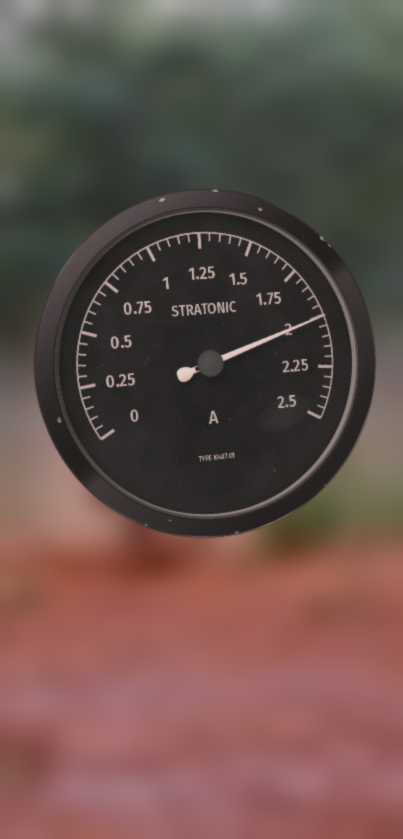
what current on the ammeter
2 A
